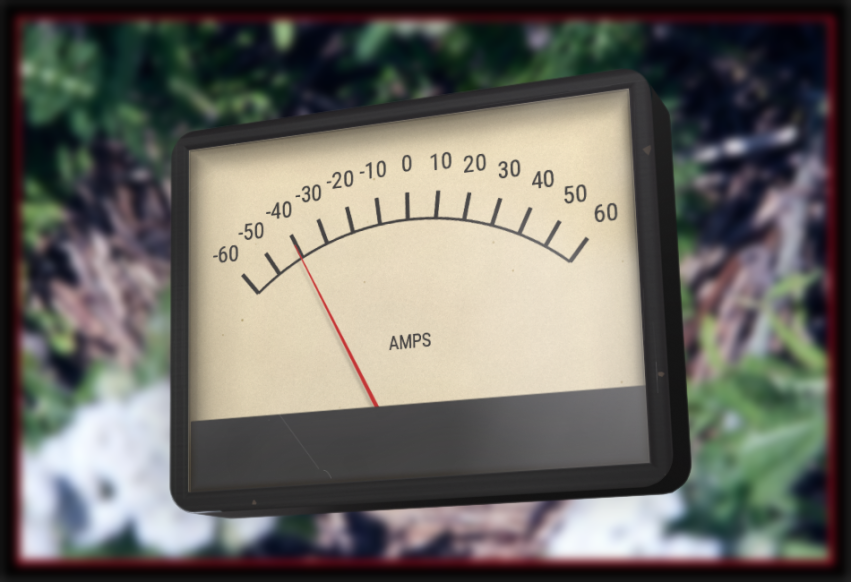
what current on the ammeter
-40 A
